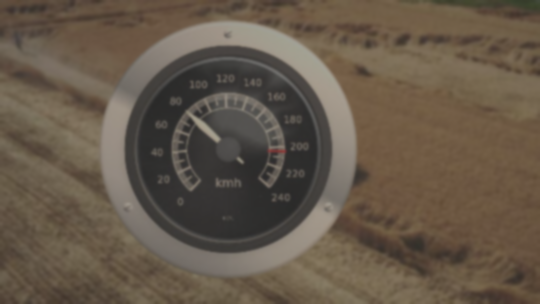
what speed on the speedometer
80 km/h
